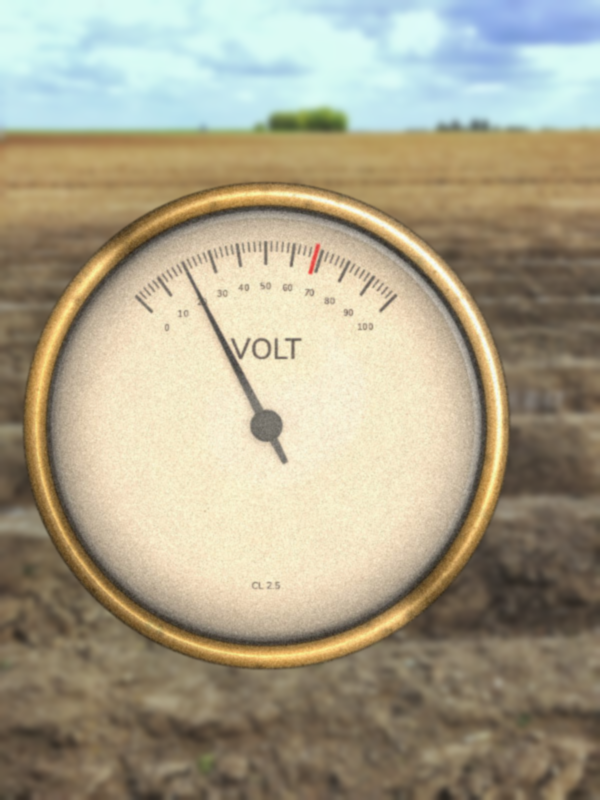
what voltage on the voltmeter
20 V
